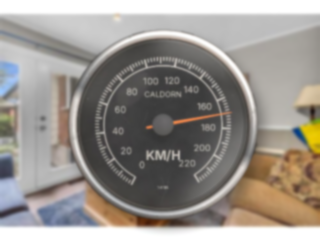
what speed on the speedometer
170 km/h
